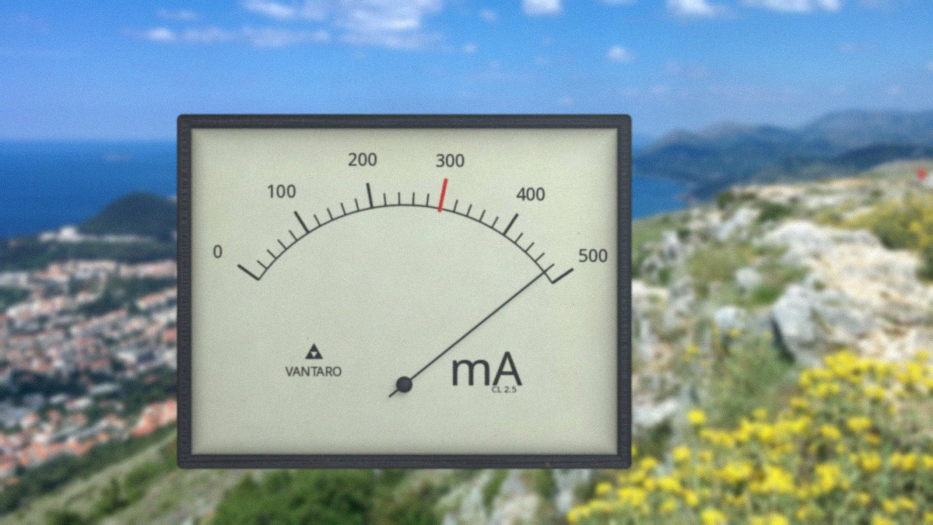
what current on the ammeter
480 mA
